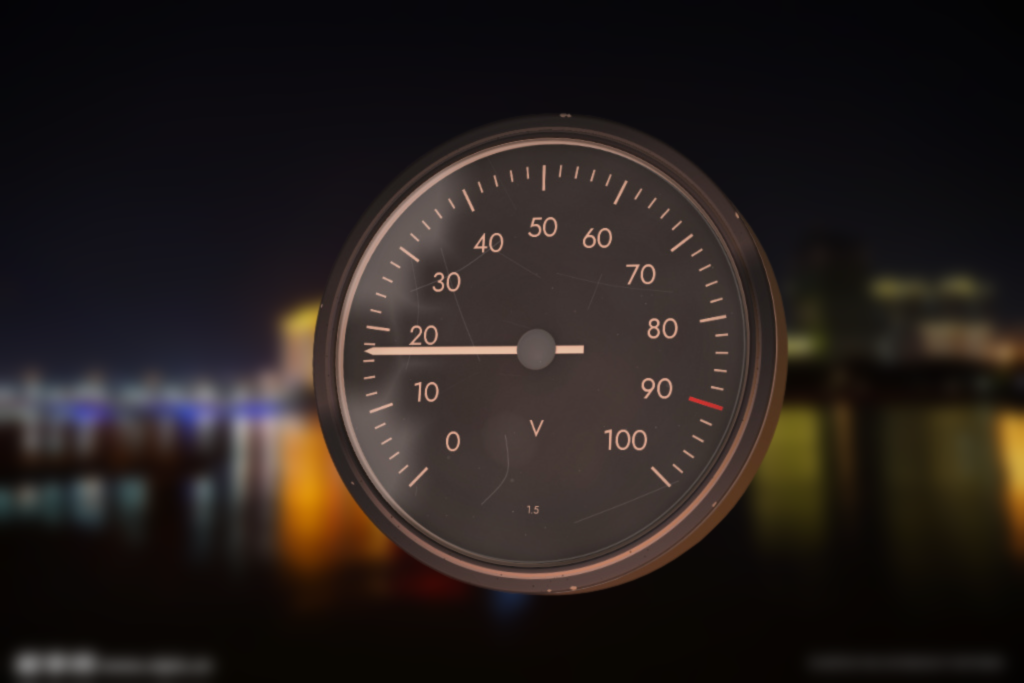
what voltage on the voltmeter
17 V
